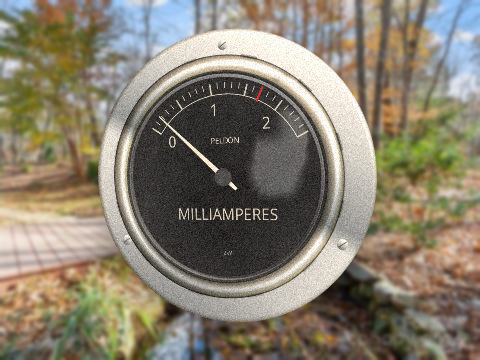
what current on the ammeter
0.2 mA
